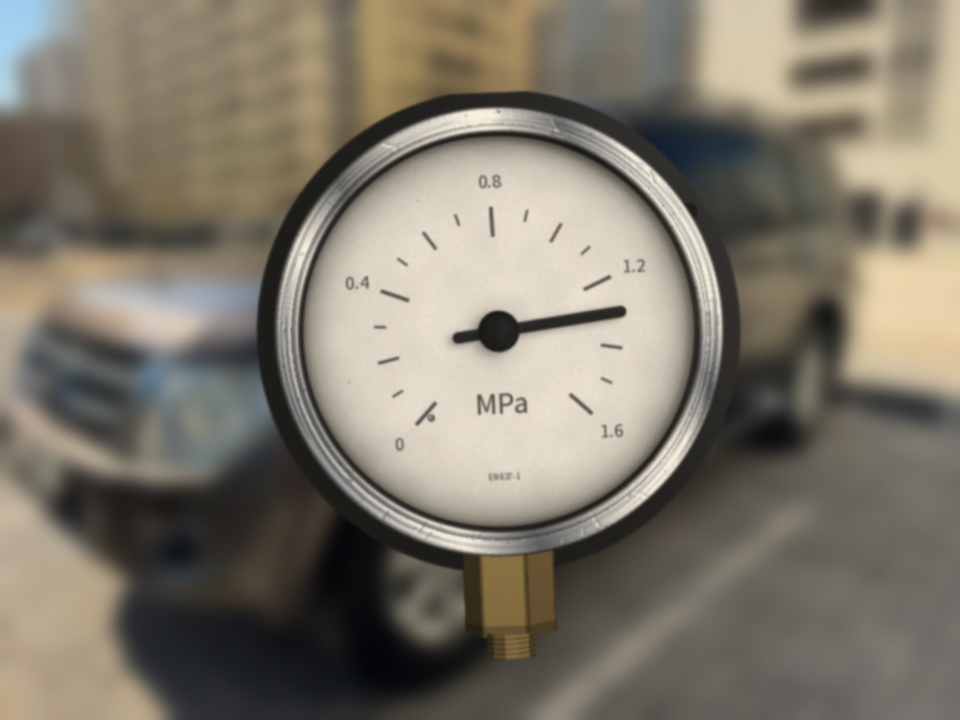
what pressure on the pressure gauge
1.3 MPa
